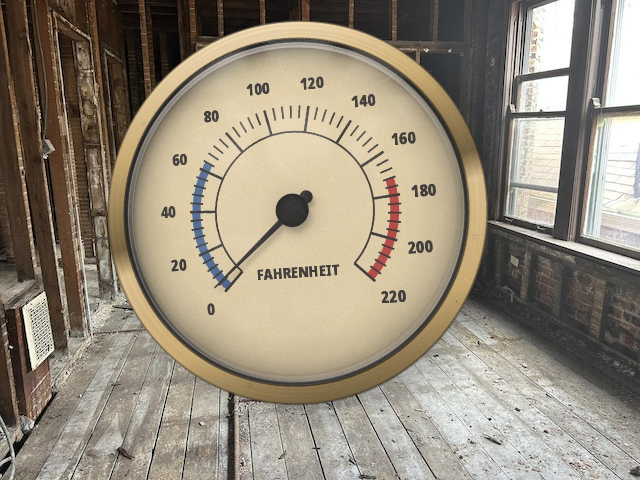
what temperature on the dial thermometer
4 °F
